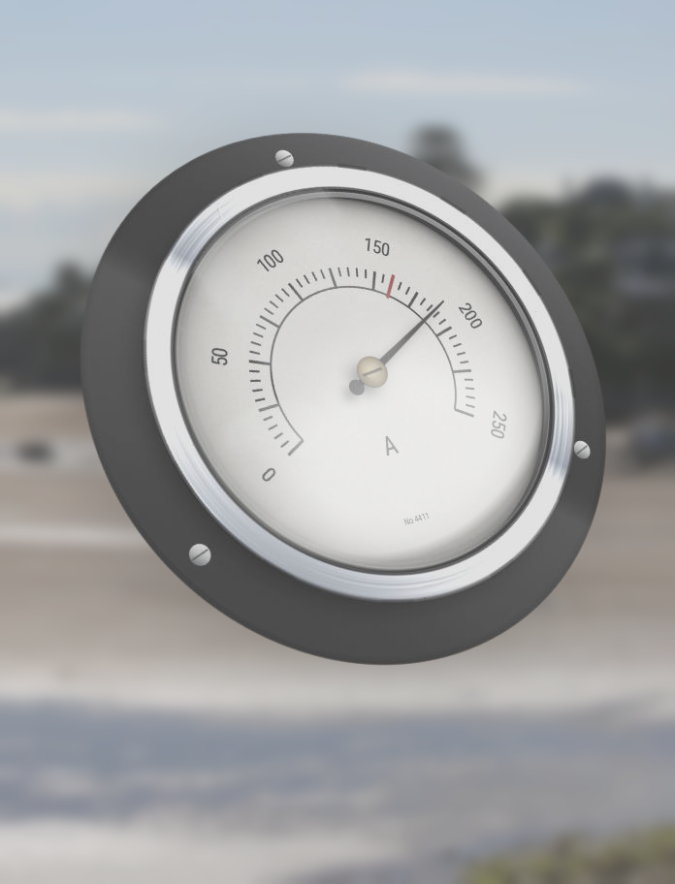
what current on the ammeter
187.5 A
